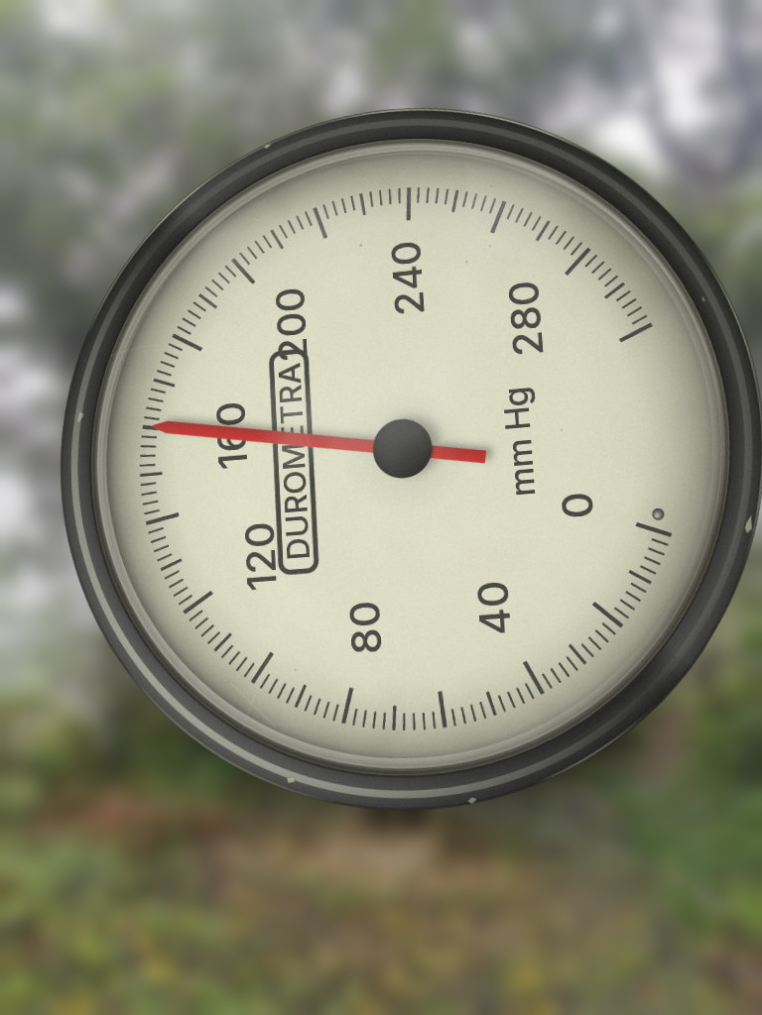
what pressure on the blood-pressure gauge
160 mmHg
